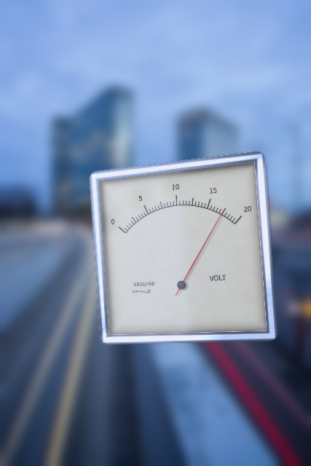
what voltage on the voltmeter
17.5 V
